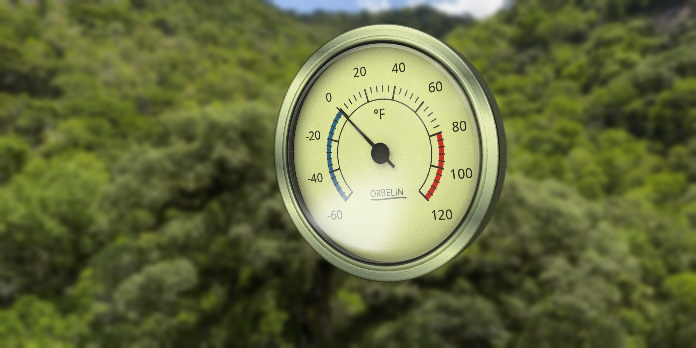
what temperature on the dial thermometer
0 °F
